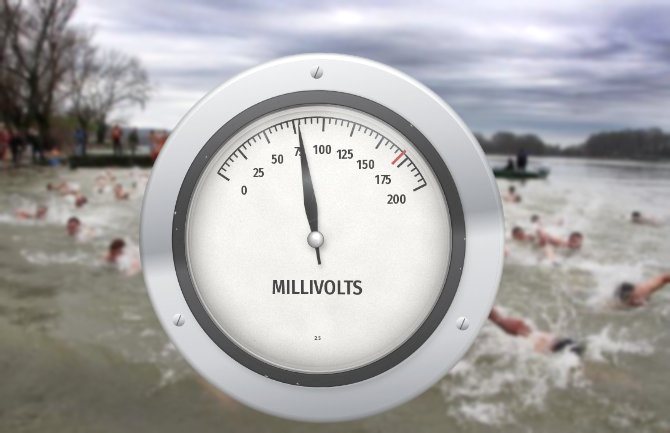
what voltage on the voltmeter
80 mV
